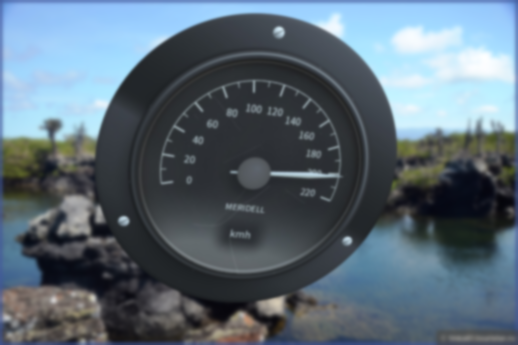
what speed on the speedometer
200 km/h
